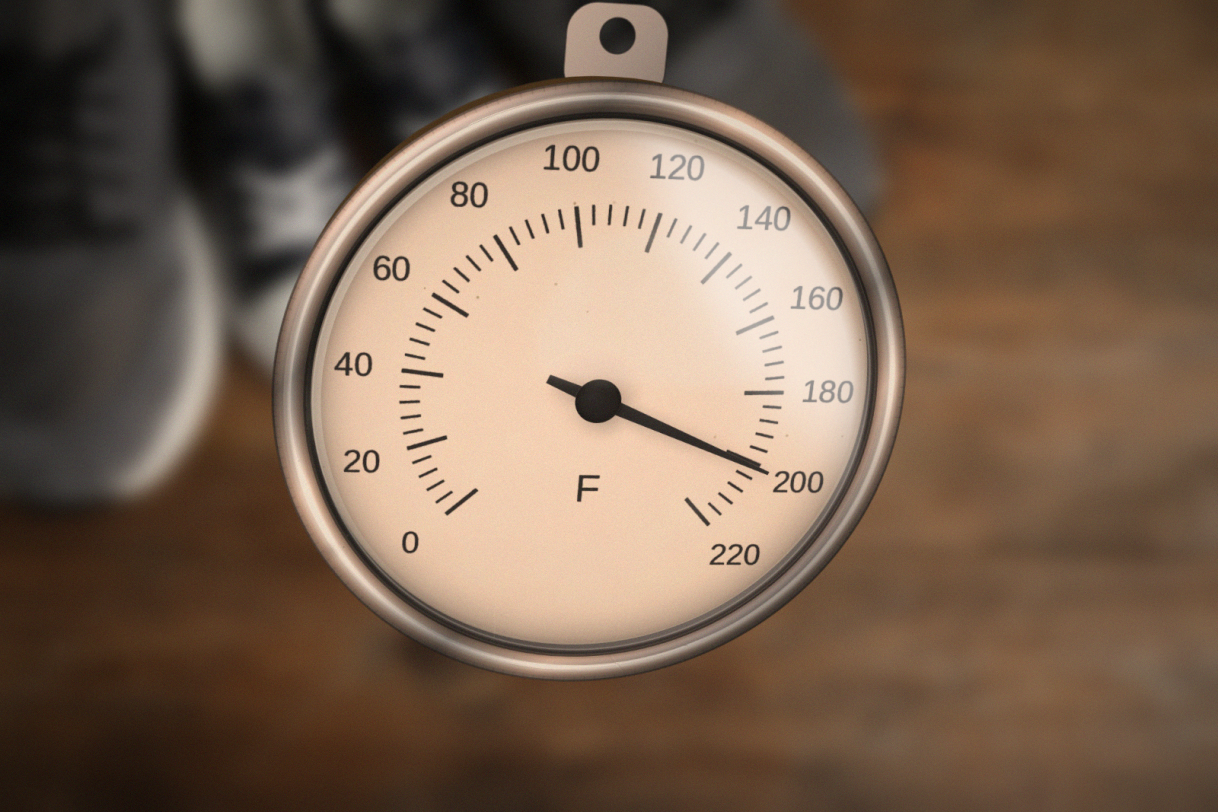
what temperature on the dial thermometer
200 °F
